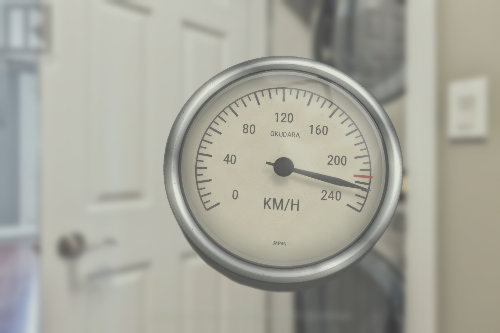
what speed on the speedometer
225 km/h
